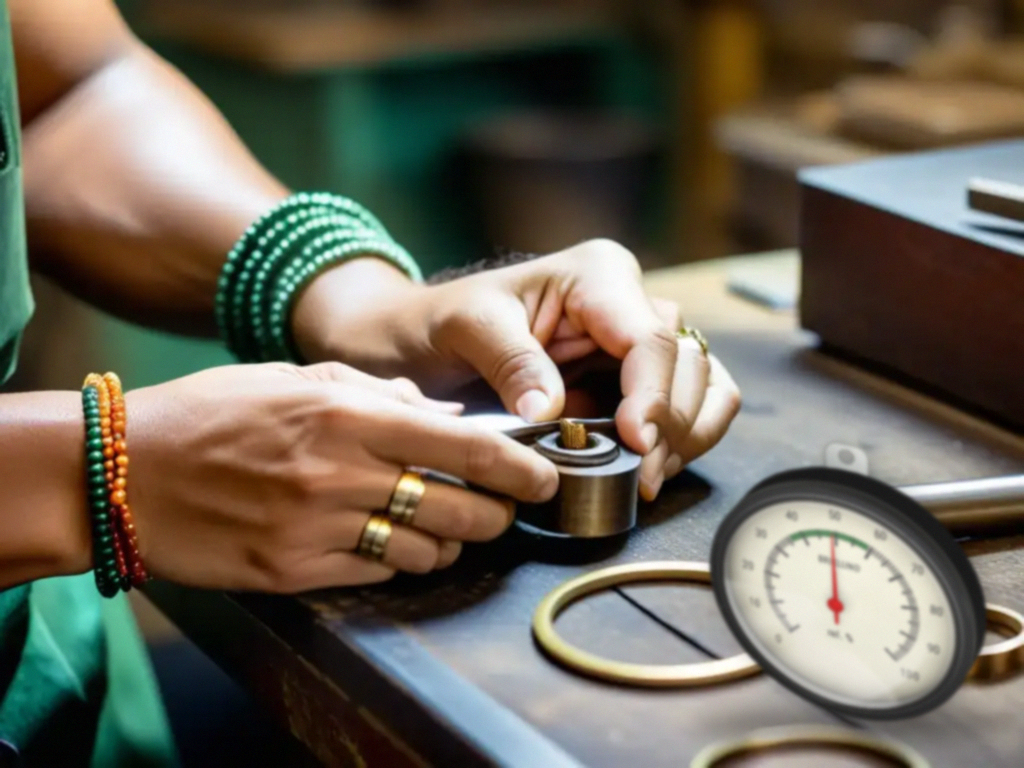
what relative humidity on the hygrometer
50 %
